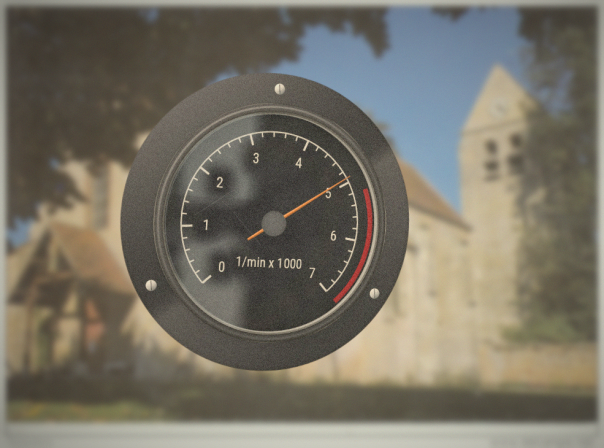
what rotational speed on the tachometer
4900 rpm
